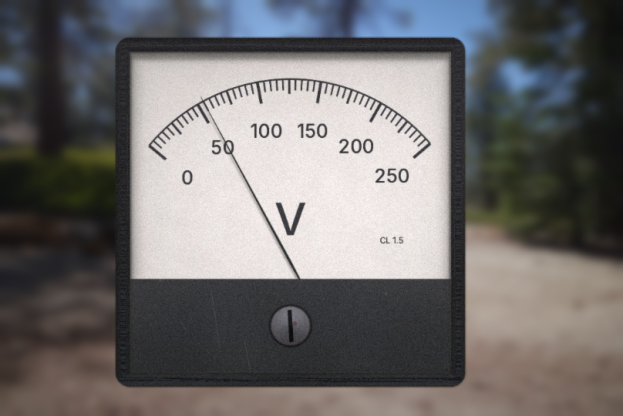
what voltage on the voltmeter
55 V
